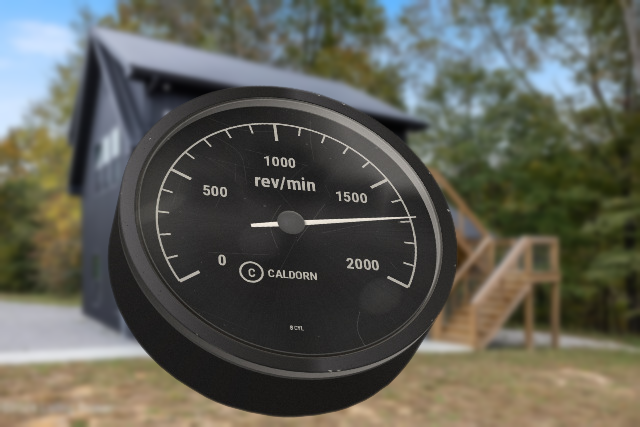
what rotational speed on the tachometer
1700 rpm
